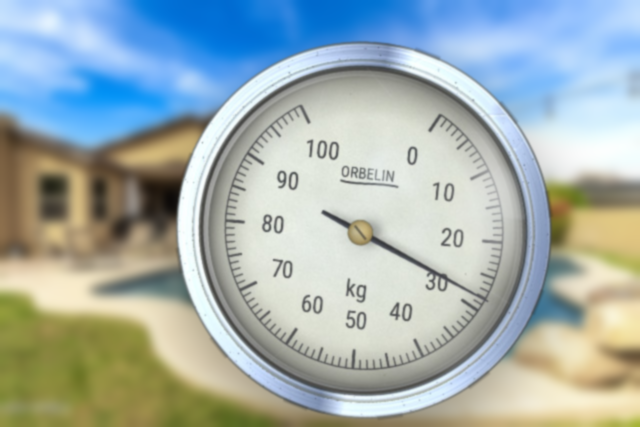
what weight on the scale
28 kg
